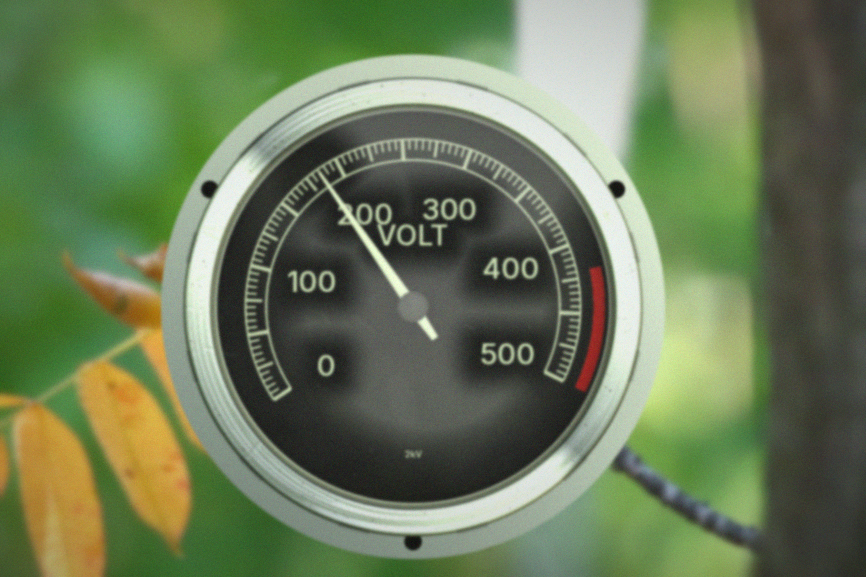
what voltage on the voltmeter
185 V
